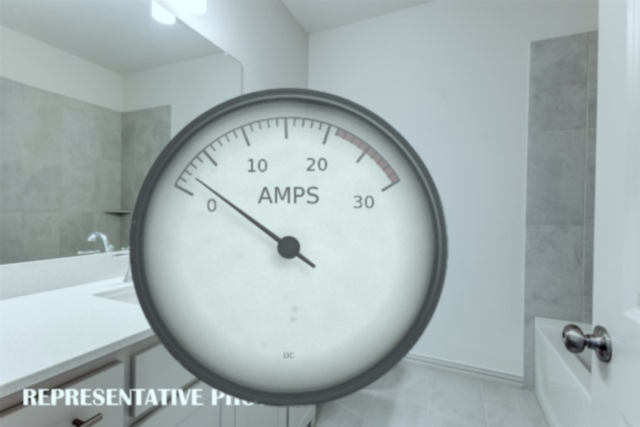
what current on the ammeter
2 A
